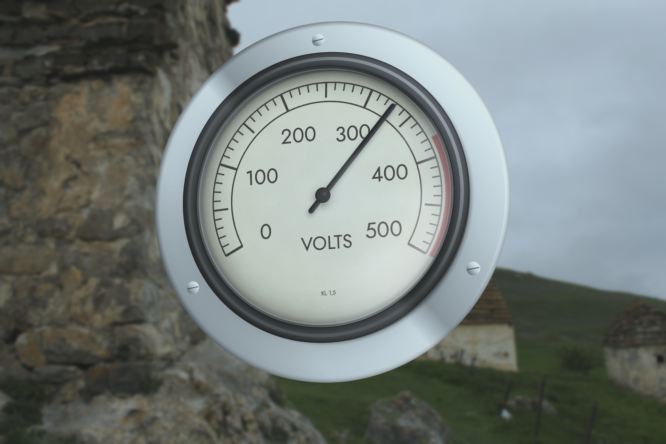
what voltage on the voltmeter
330 V
